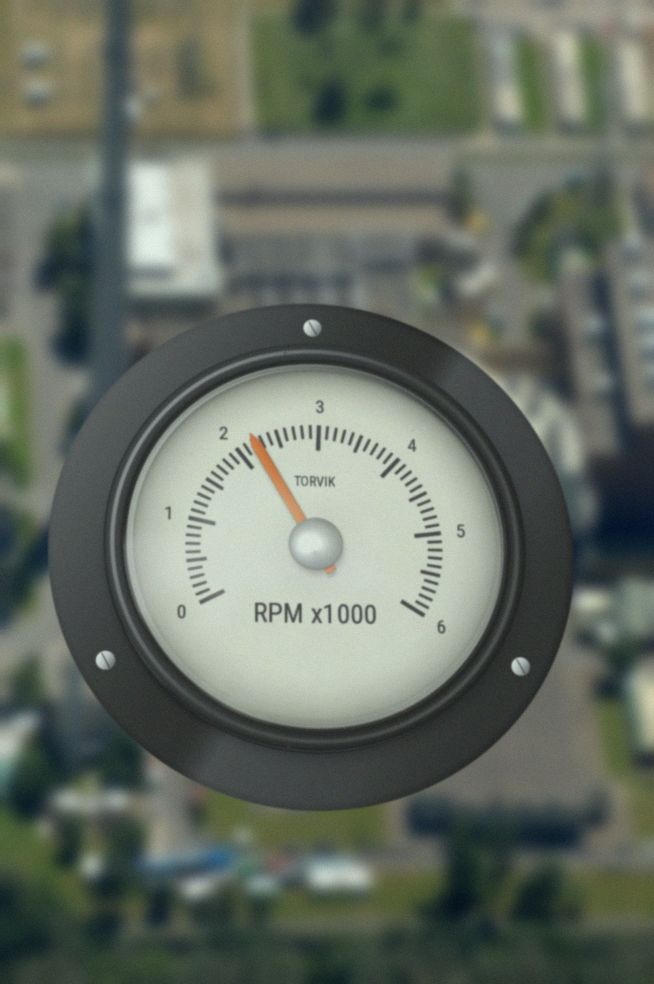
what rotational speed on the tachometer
2200 rpm
